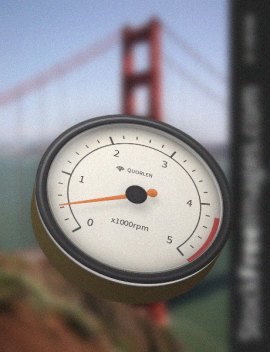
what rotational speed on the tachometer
400 rpm
